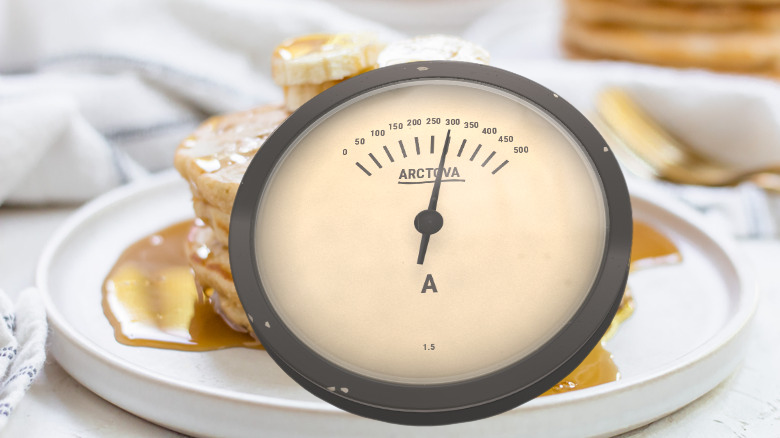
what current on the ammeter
300 A
